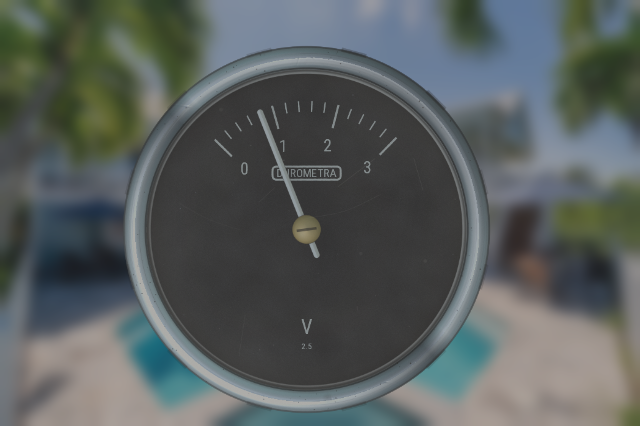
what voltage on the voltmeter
0.8 V
